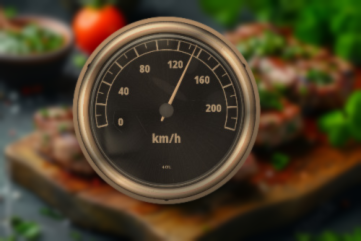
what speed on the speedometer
135 km/h
